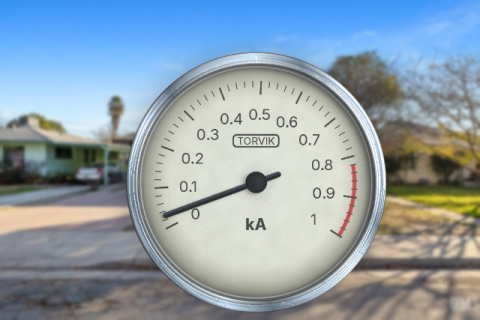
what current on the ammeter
0.03 kA
